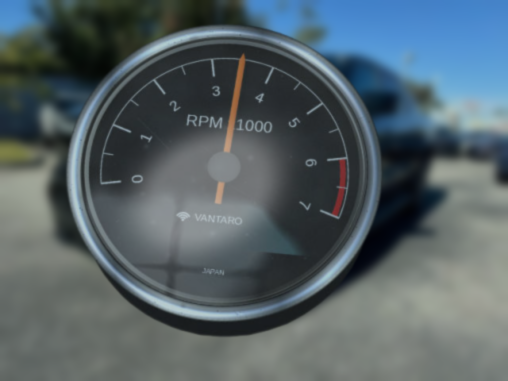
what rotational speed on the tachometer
3500 rpm
